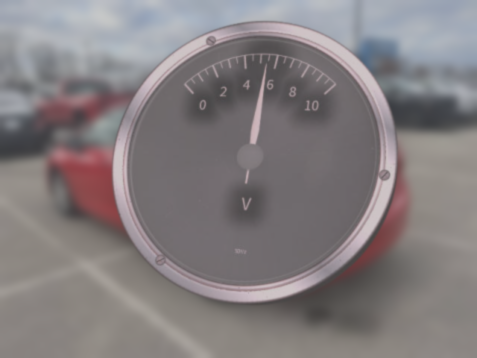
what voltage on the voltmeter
5.5 V
